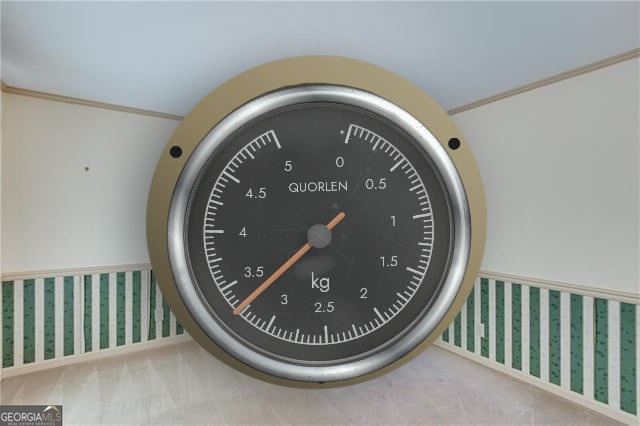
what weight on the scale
3.3 kg
